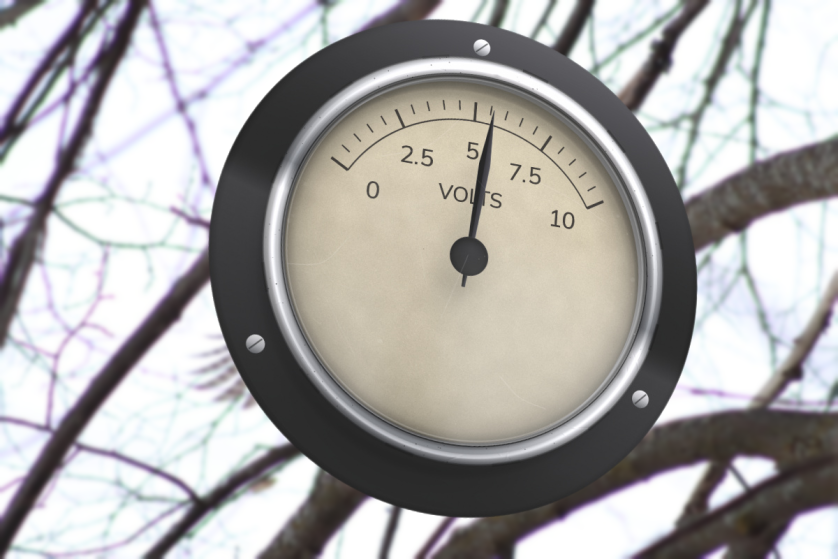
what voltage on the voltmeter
5.5 V
